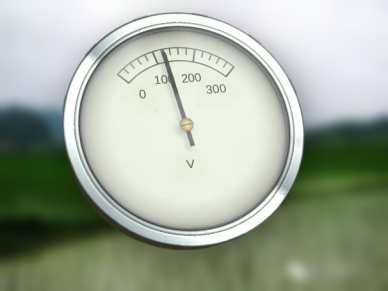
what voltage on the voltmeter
120 V
